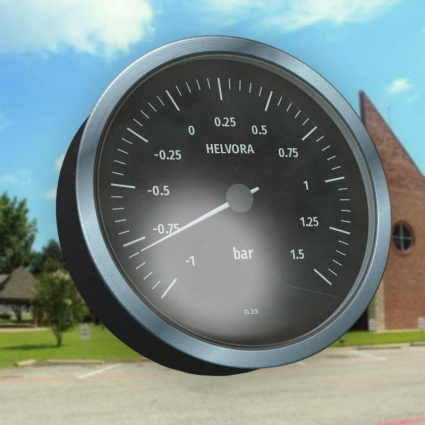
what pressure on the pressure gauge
-0.8 bar
